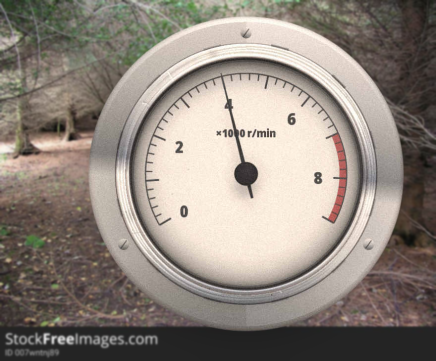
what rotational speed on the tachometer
4000 rpm
